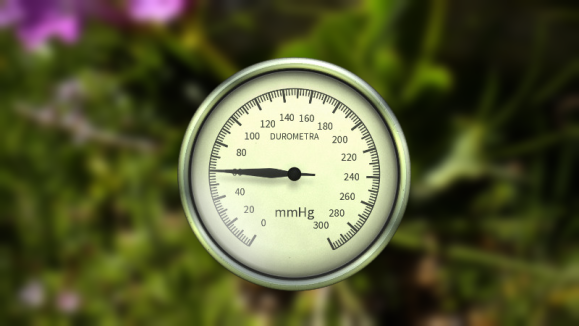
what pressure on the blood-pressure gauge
60 mmHg
